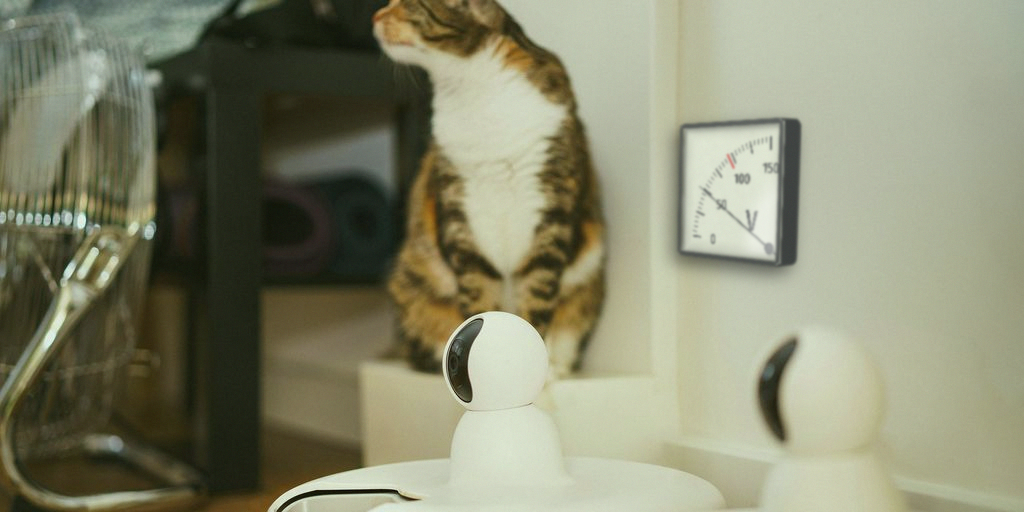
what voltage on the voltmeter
50 V
